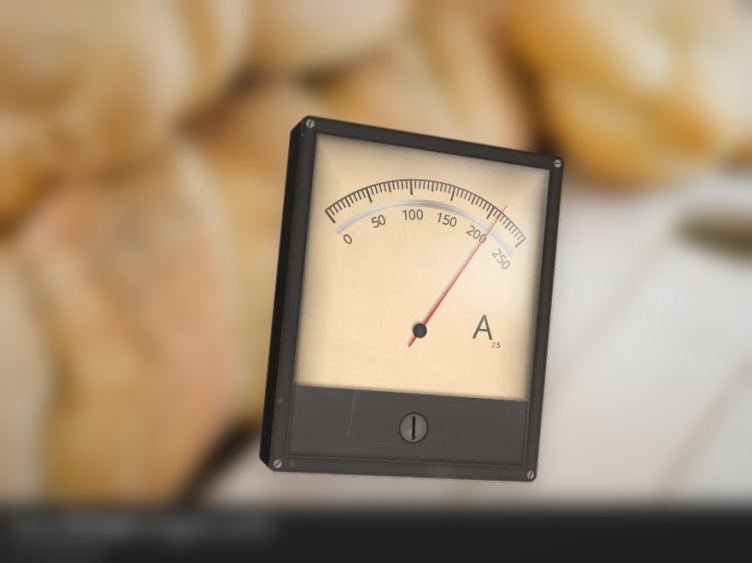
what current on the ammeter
210 A
